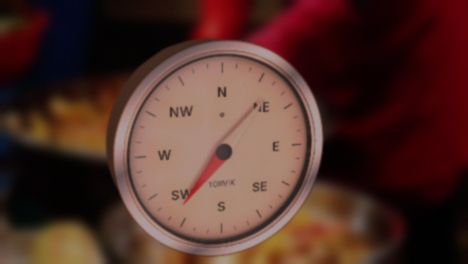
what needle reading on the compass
220 °
